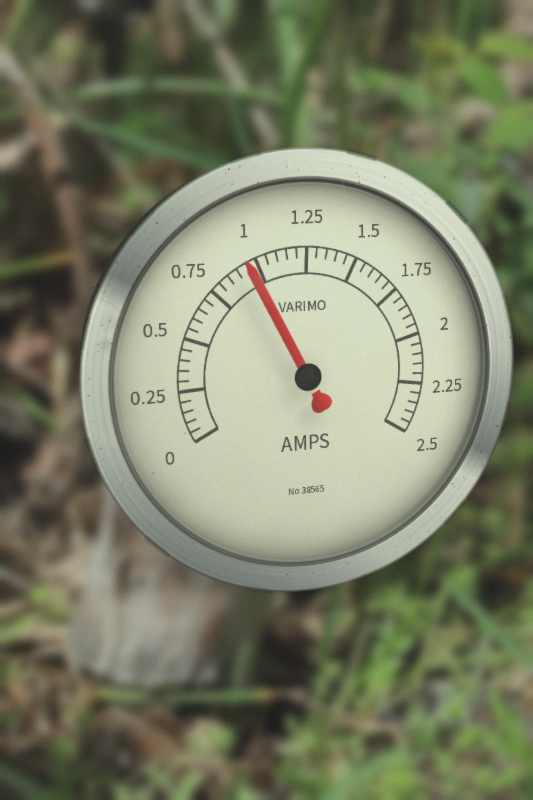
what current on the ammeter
0.95 A
